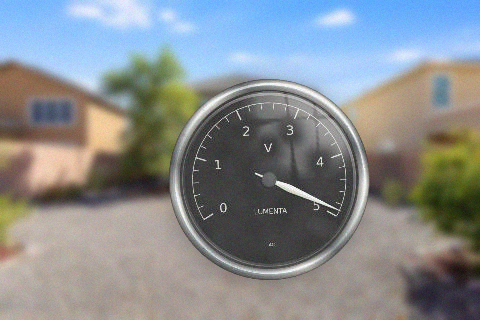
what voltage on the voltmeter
4.9 V
